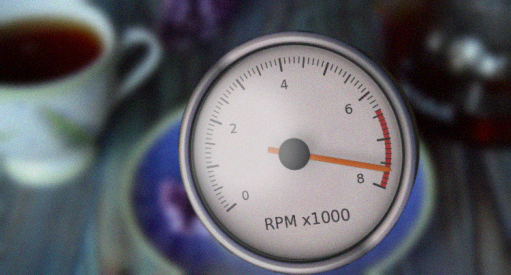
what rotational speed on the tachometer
7600 rpm
